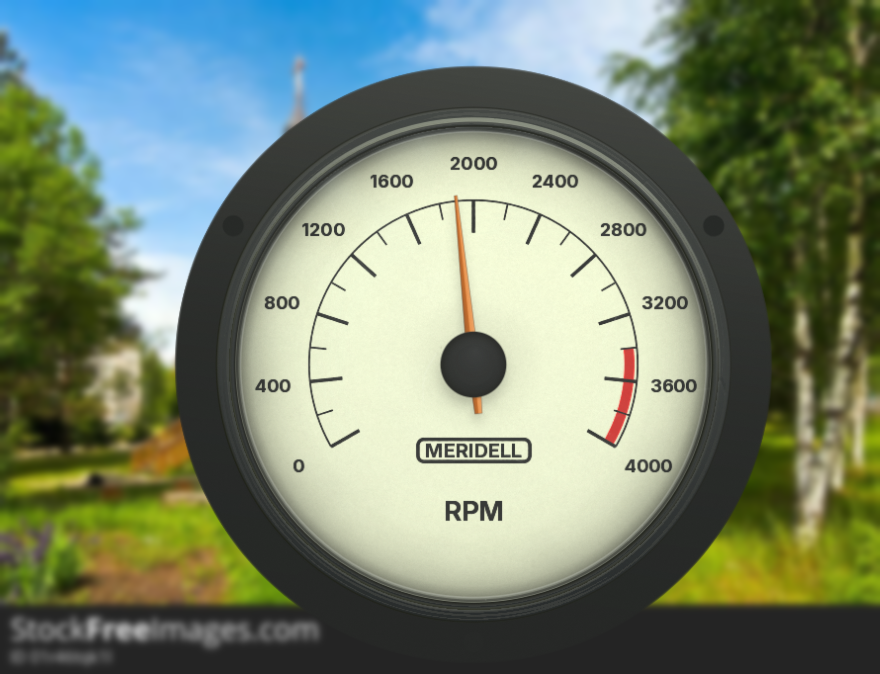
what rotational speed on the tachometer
1900 rpm
